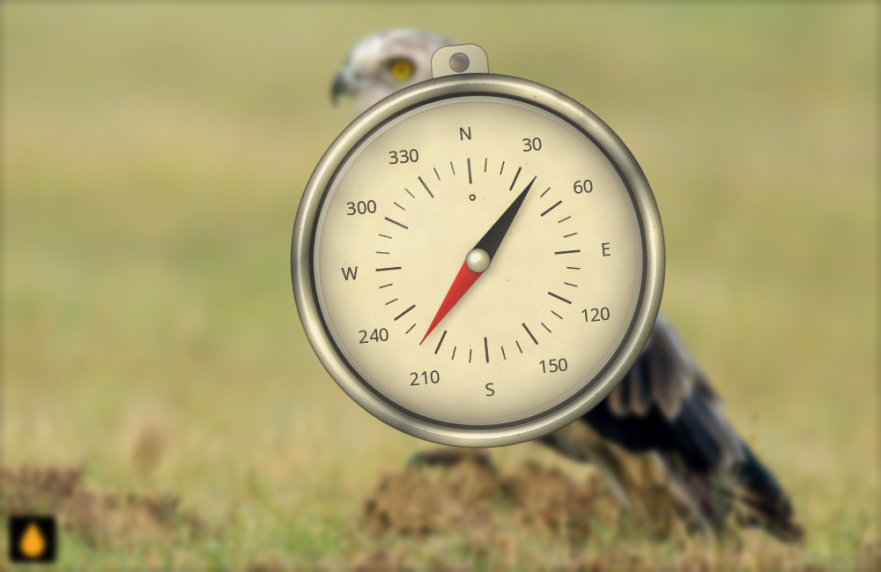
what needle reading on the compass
220 °
